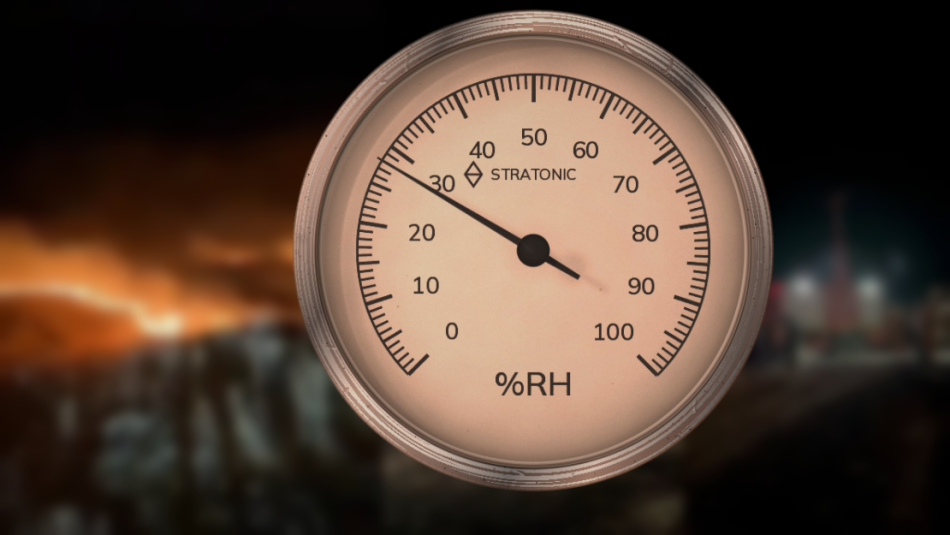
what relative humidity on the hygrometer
28 %
